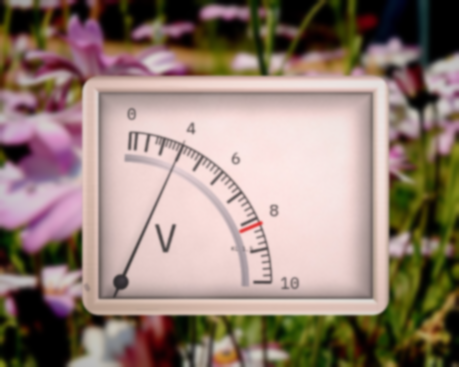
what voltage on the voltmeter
4 V
